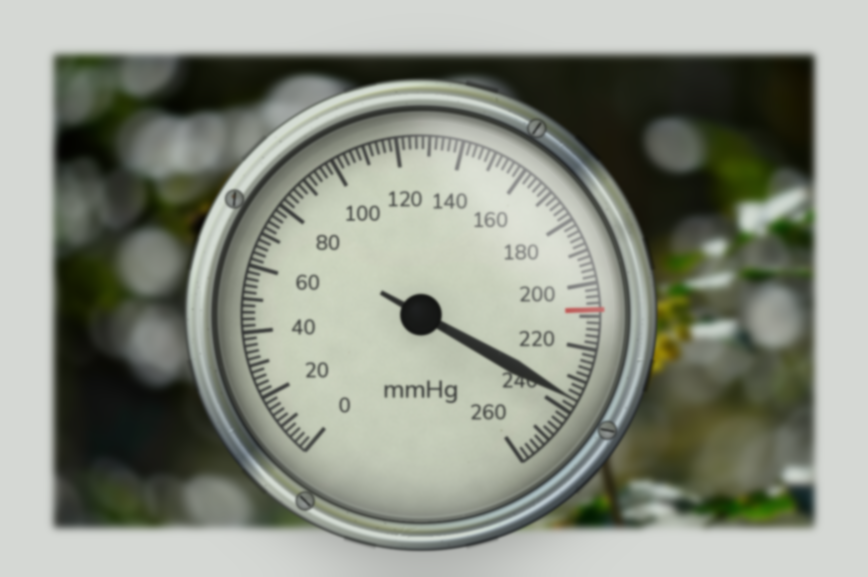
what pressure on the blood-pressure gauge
236 mmHg
